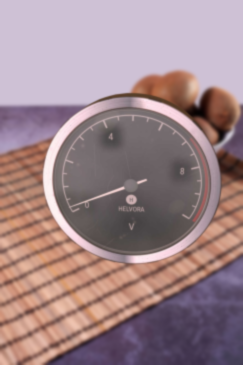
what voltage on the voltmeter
0.25 V
